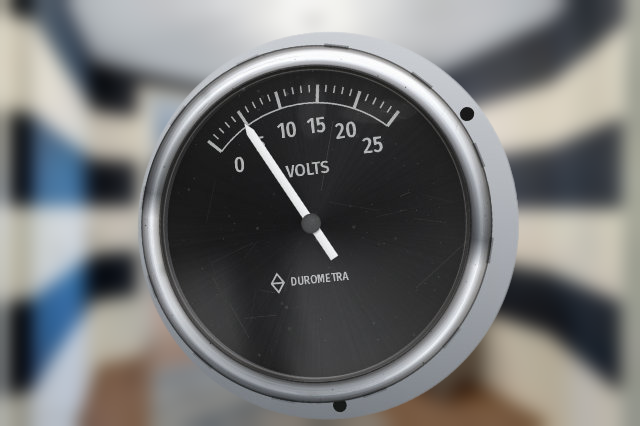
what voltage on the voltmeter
5 V
